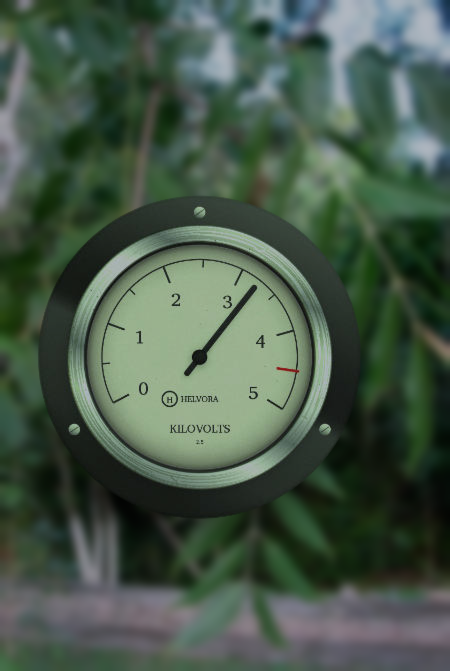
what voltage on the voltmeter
3.25 kV
